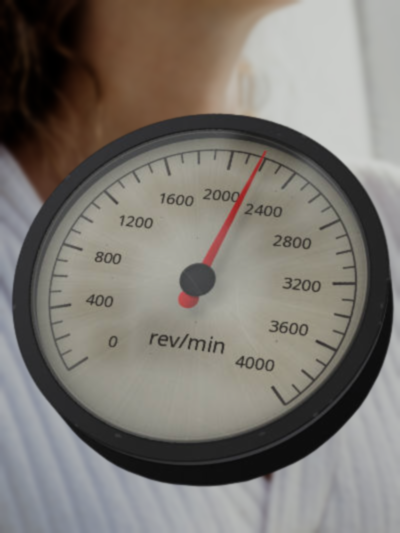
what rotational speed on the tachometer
2200 rpm
